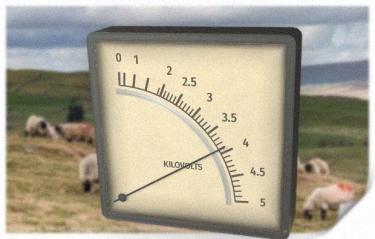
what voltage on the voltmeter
3.9 kV
